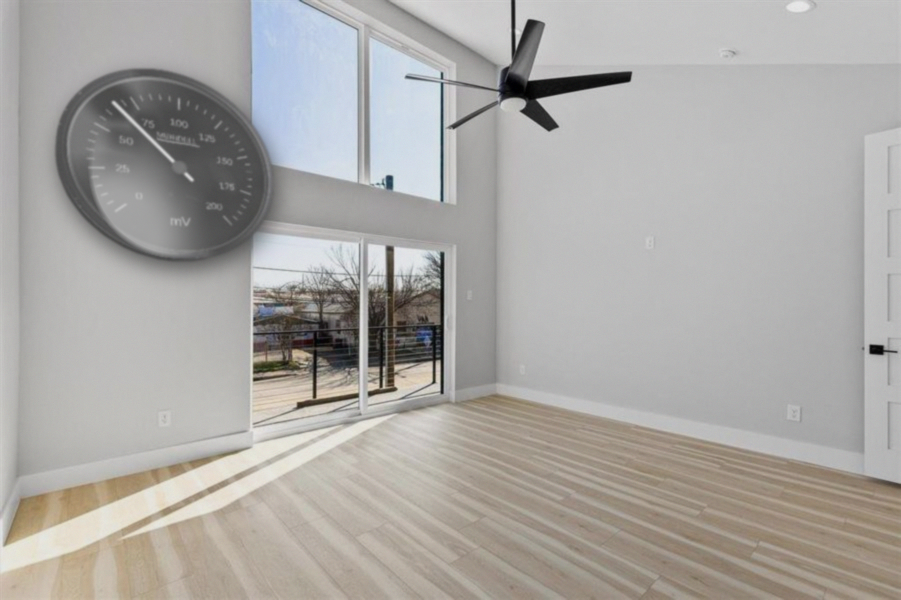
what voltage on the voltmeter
65 mV
